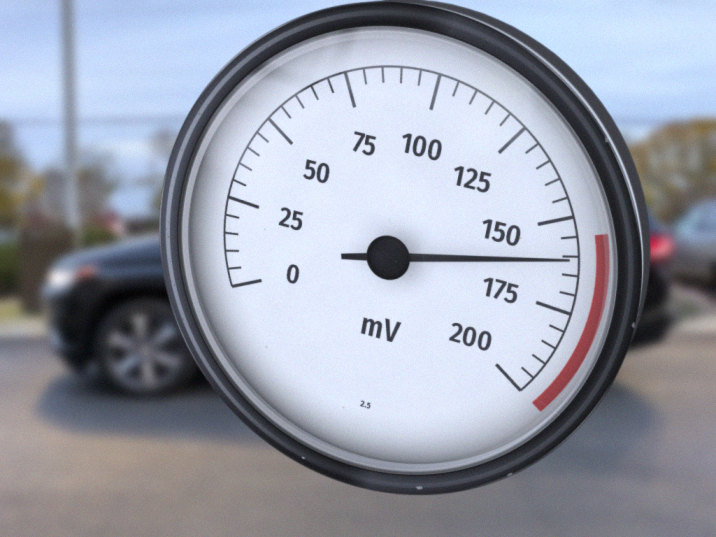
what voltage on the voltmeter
160 mV
